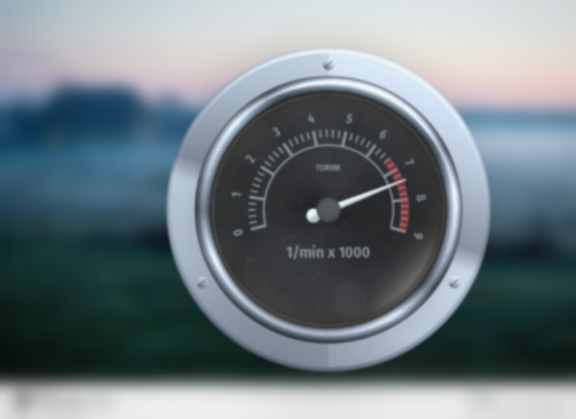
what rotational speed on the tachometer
7400 rpm
